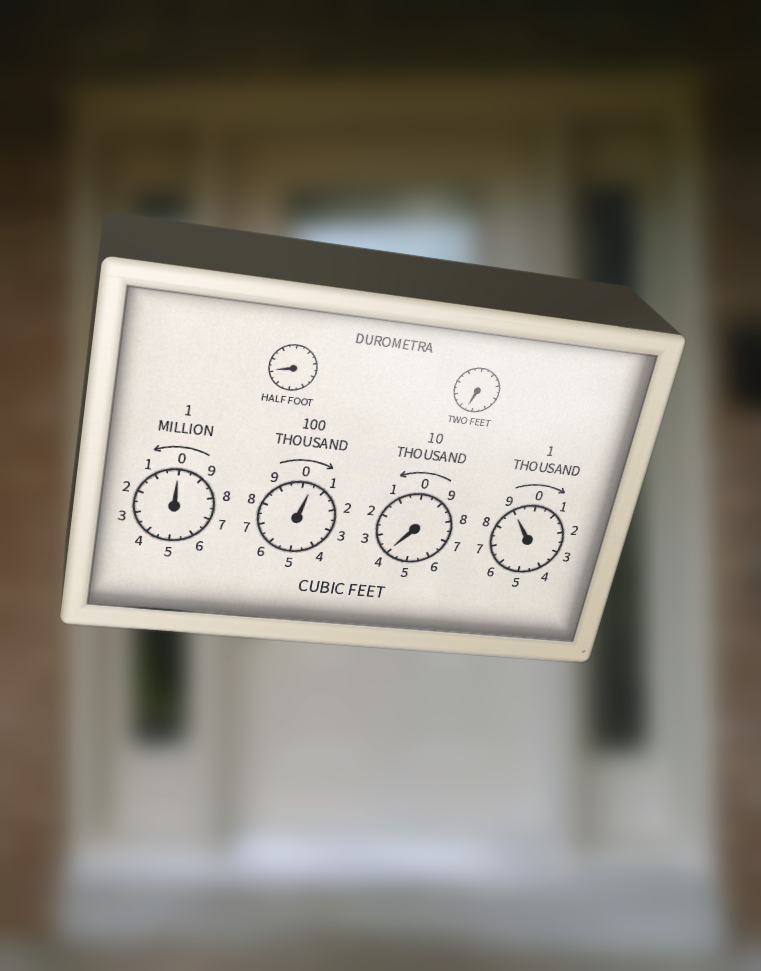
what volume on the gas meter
3900 ft³
